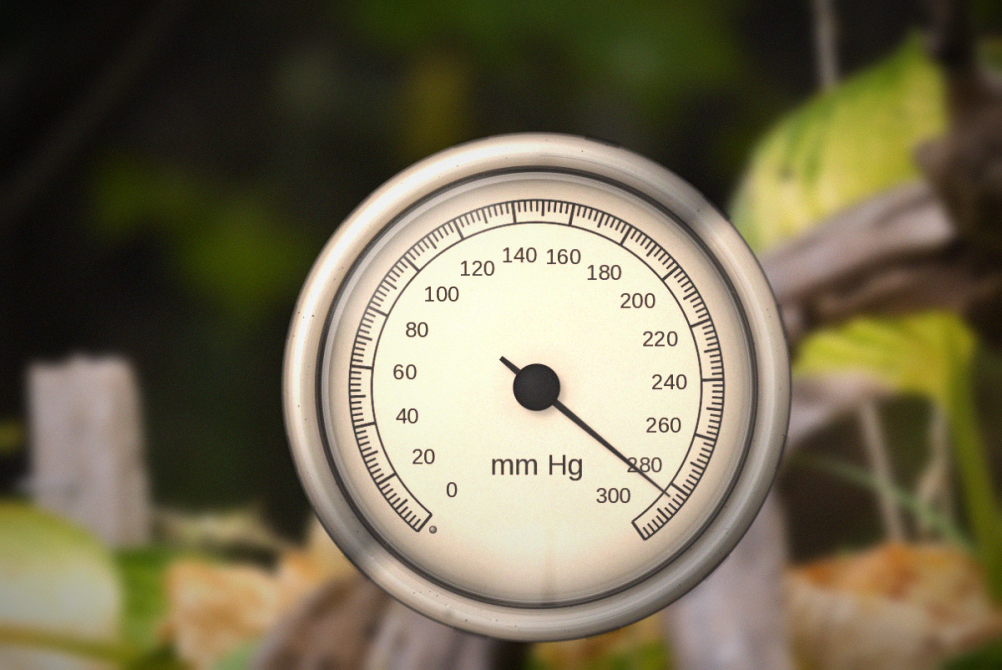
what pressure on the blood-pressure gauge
284 mmHg
